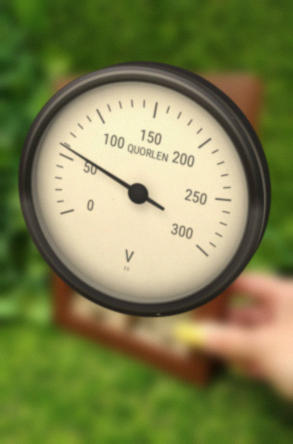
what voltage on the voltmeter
60 V
